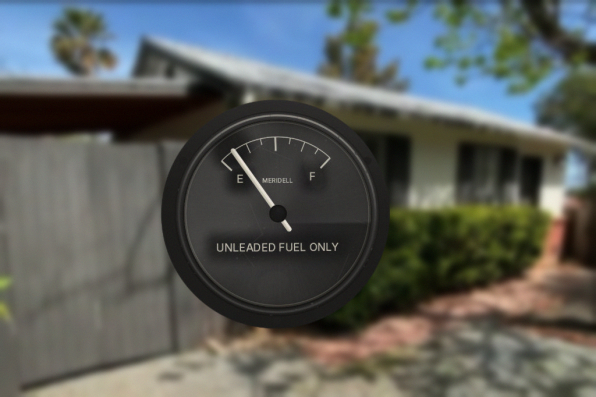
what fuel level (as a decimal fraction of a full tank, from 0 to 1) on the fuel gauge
0.125
